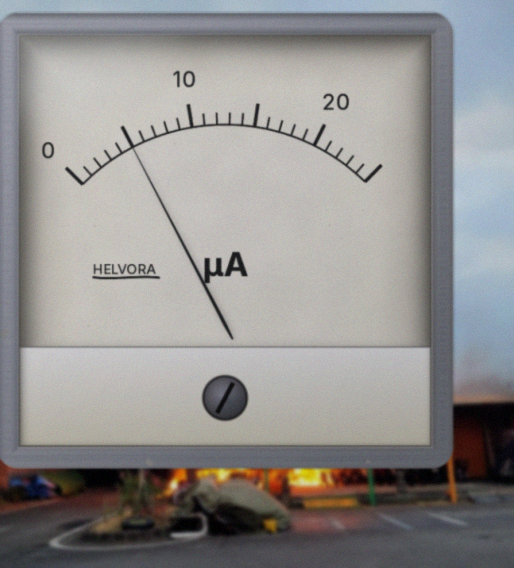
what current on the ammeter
5 µA
